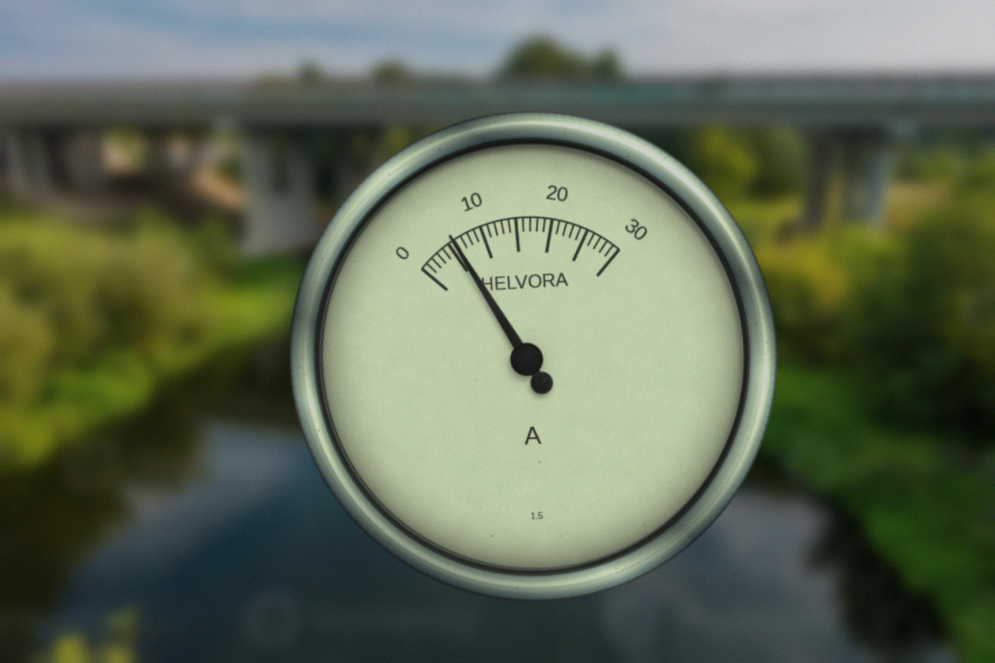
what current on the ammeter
6 A
